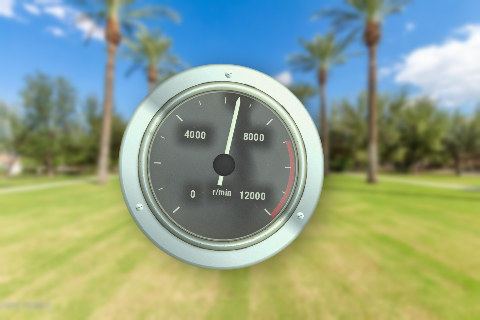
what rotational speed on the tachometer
6500 rpm
